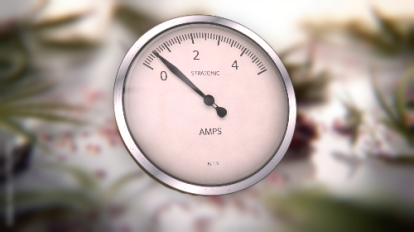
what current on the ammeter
0.5 A
